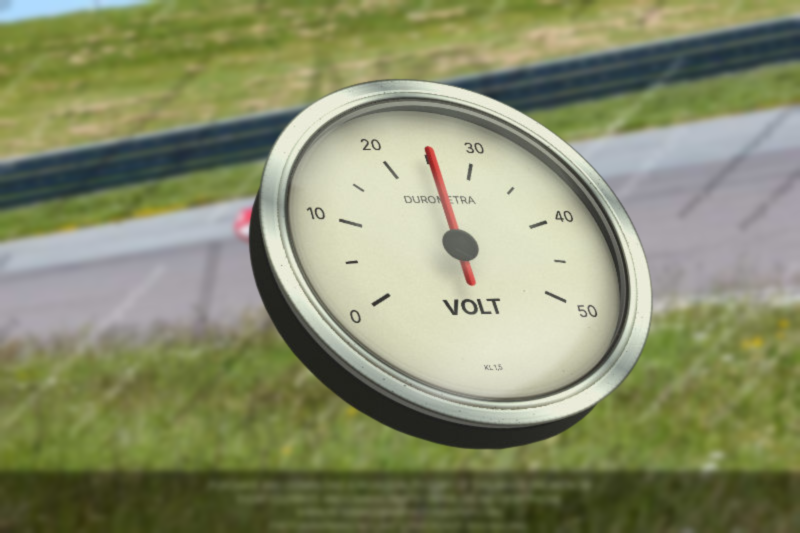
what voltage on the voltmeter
25 V
